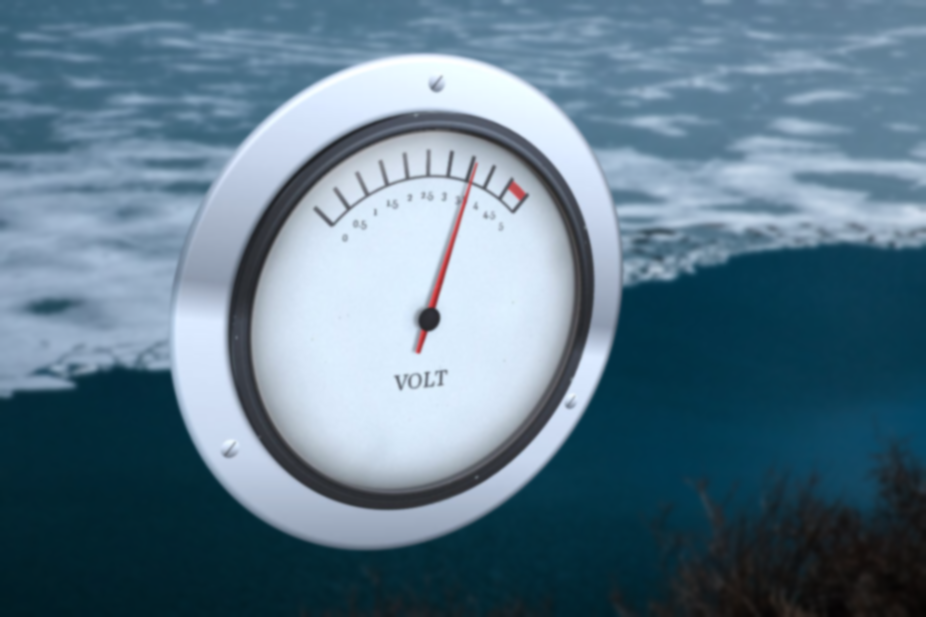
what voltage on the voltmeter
3.5 V
